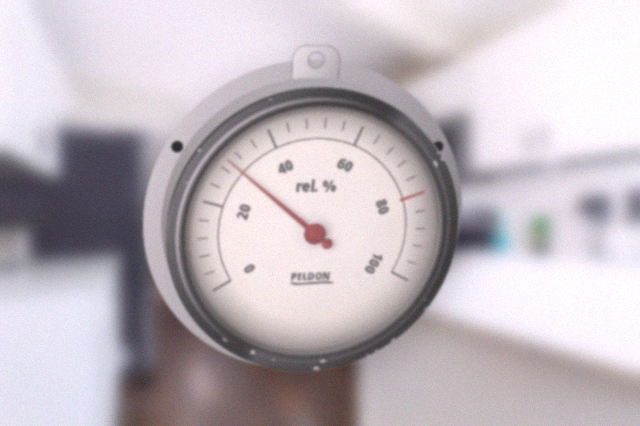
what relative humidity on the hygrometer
30 %
